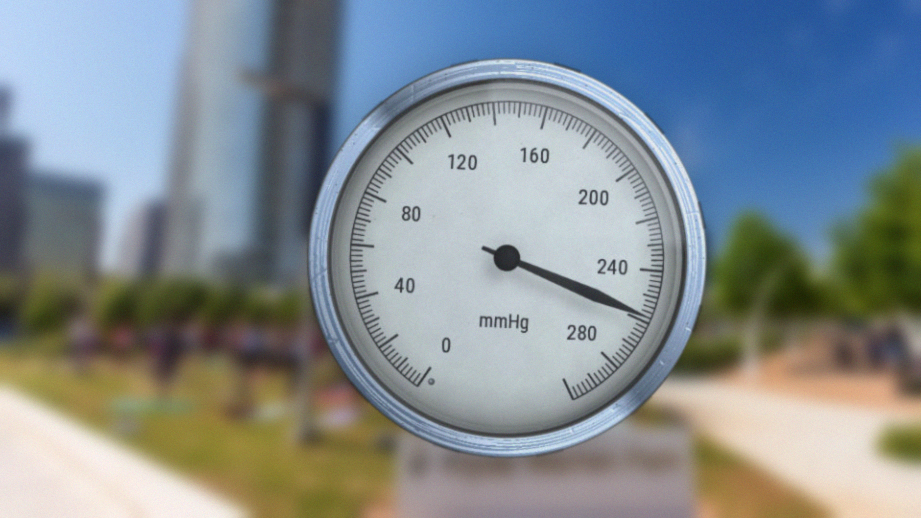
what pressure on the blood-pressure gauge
258 mmHg
